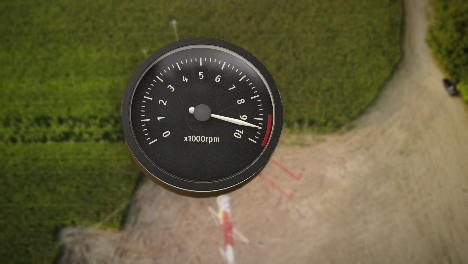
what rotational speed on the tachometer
9400 rpm
